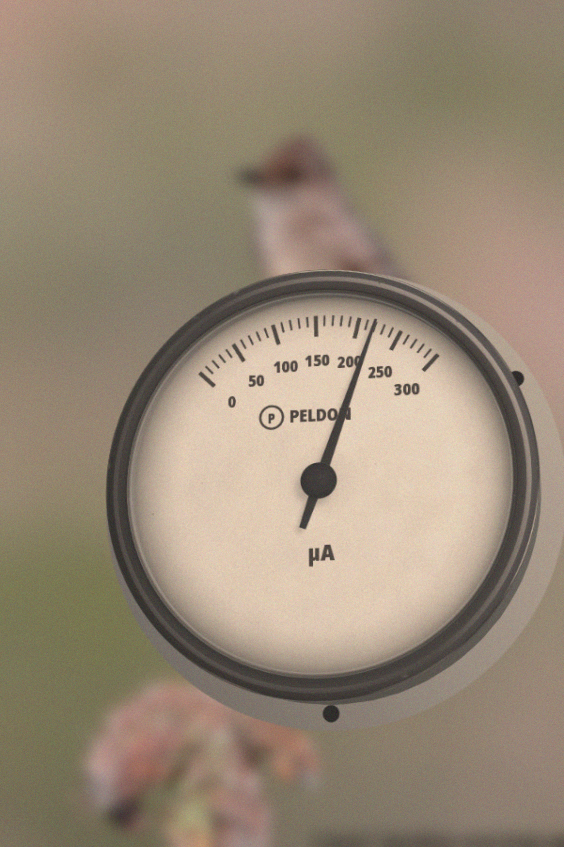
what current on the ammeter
220 µA
